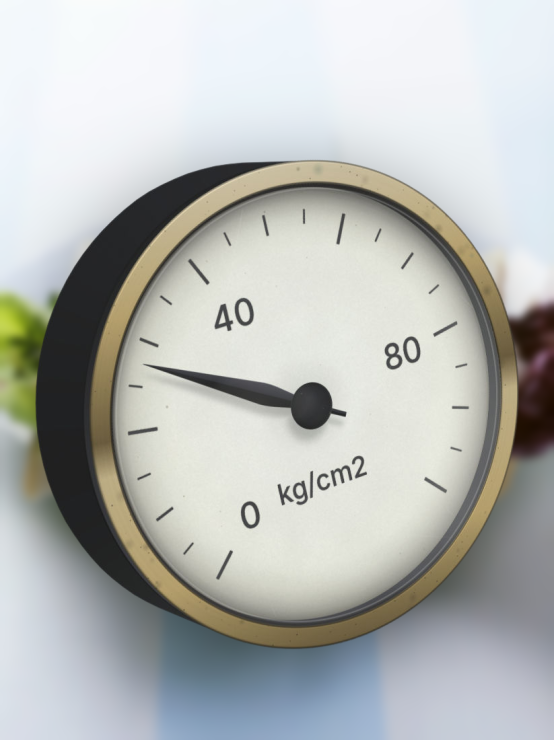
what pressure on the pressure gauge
27.5 kg/cm²
